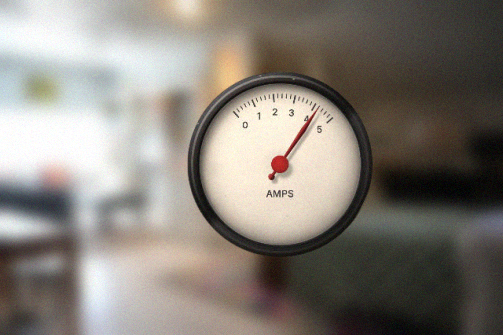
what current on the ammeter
4.2 A
